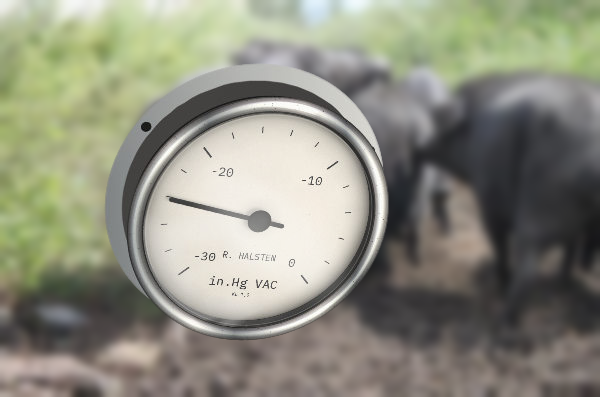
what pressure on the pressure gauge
-24 inHg
